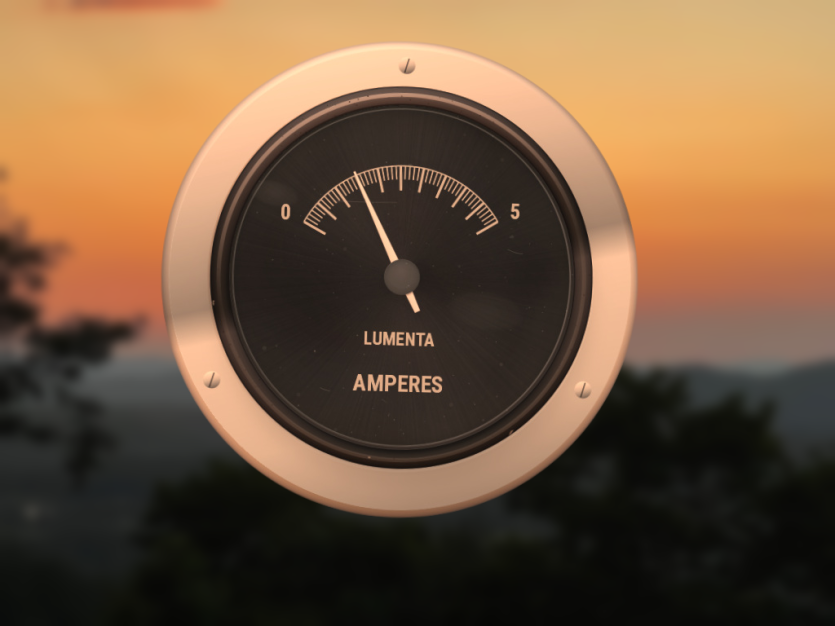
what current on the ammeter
1.5 A
